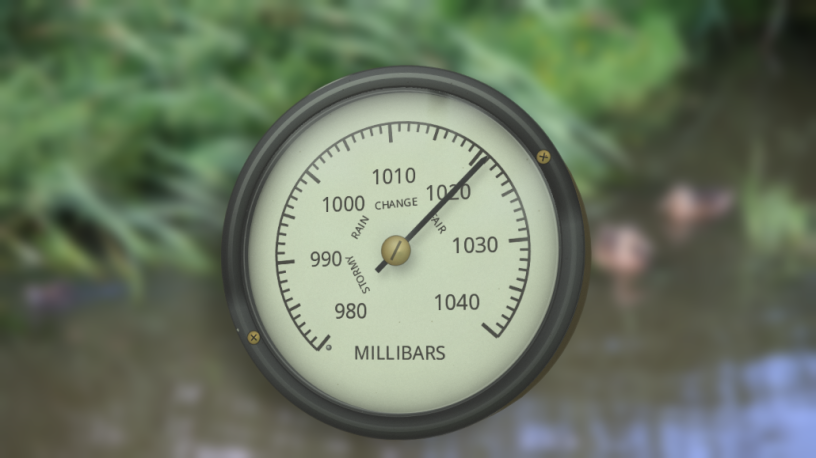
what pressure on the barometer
1021 mbar
